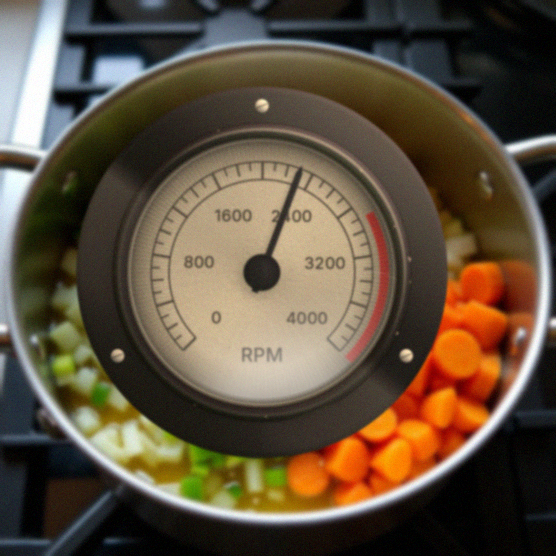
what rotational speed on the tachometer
2300 rpm
